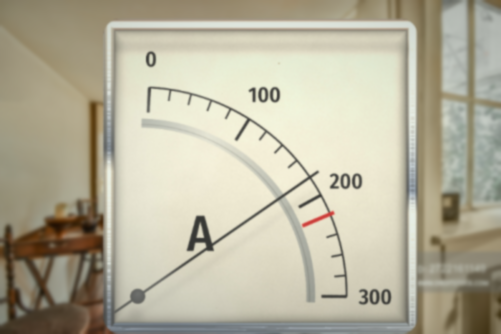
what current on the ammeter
180 A
